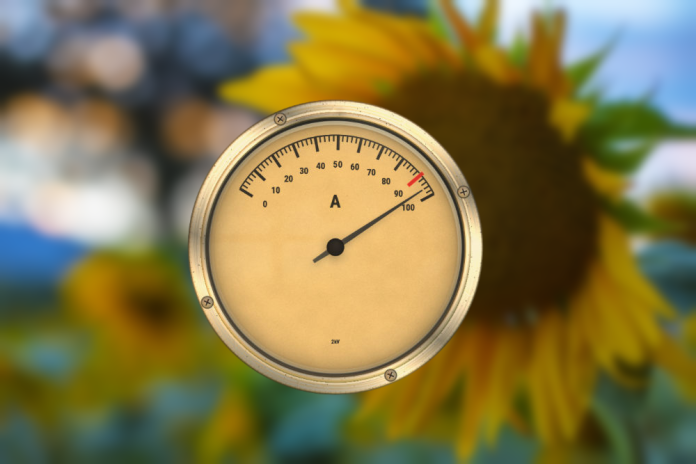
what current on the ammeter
96 A
